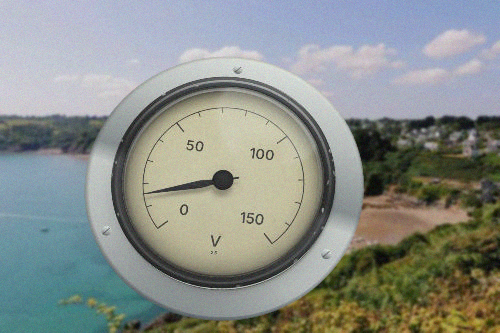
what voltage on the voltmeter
15 V
